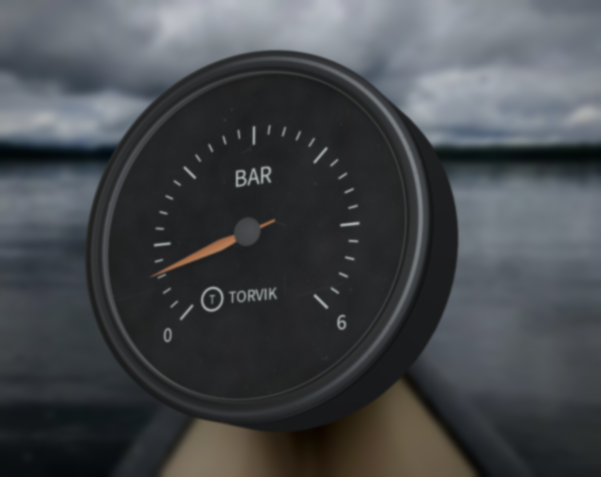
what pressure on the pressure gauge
0.6 bar
